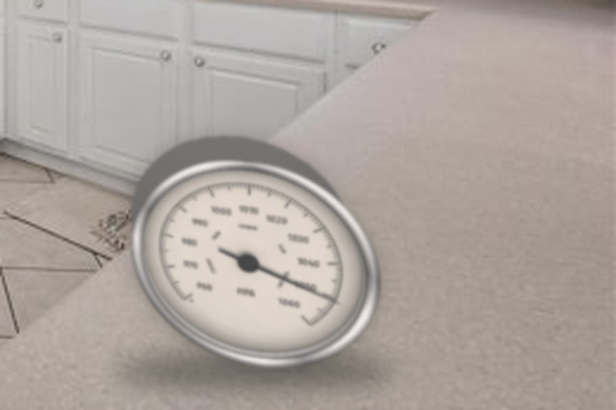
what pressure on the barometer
1050 hPa
